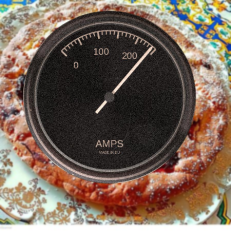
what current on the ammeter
240 A
